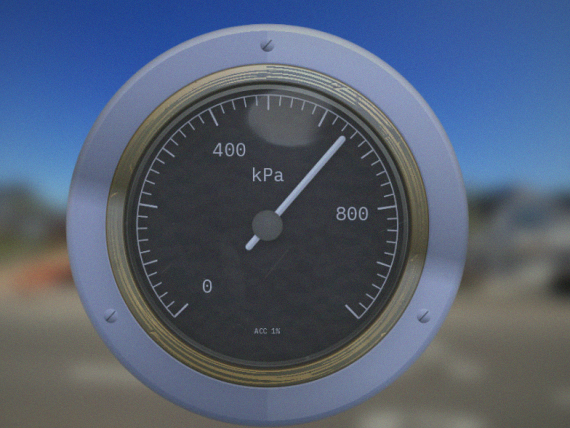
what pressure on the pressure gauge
650 kPa
